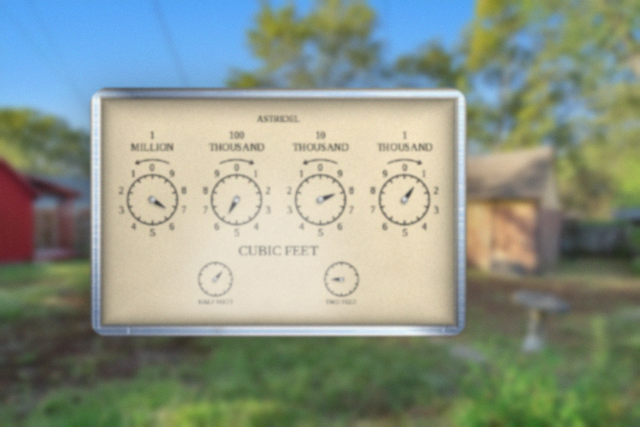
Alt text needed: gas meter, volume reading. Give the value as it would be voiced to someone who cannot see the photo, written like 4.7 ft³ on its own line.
658100 ft³
